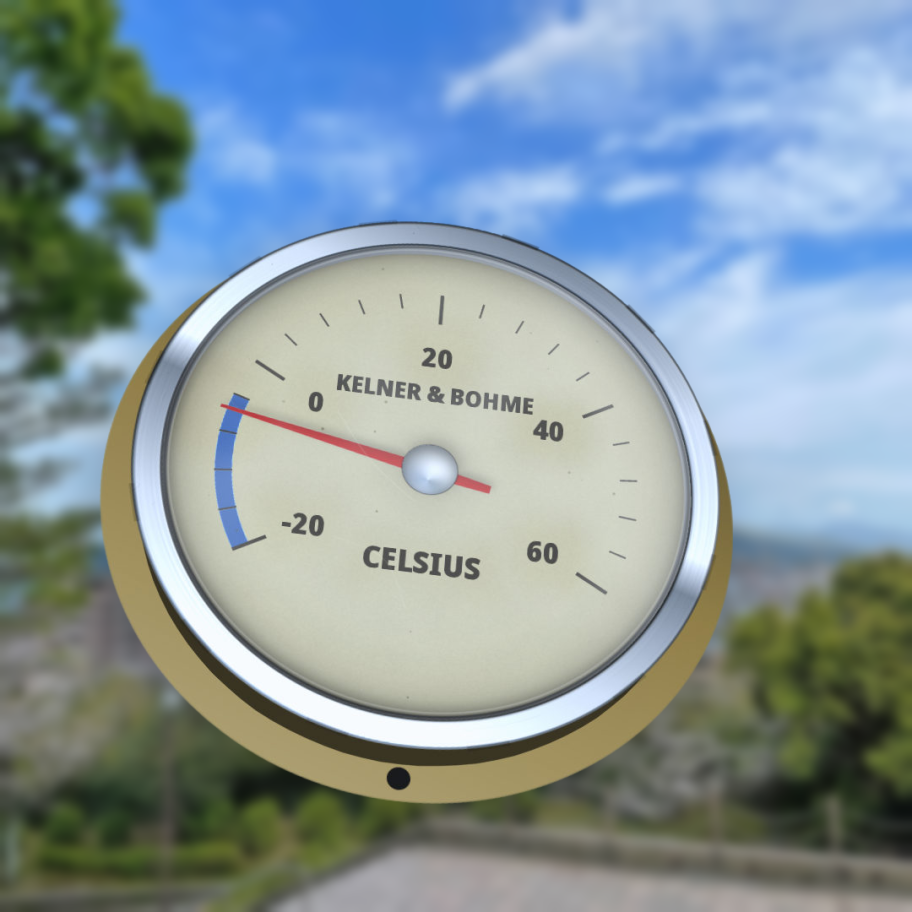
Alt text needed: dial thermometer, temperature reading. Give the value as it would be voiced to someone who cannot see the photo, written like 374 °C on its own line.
-6 °C
